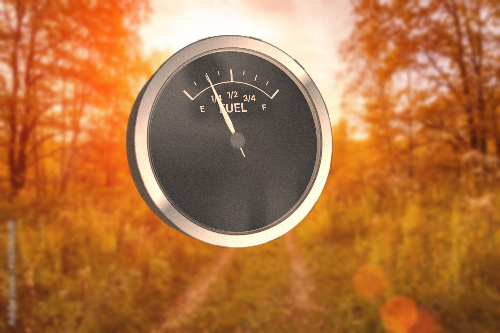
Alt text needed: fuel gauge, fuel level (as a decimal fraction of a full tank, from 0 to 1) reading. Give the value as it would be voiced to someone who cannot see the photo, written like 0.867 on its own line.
0.25
